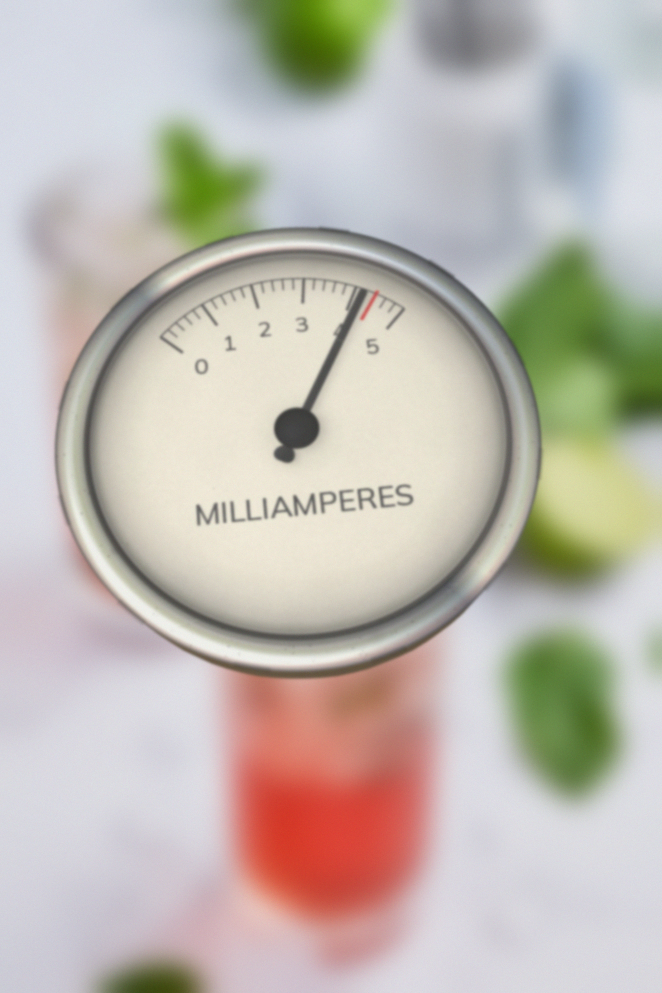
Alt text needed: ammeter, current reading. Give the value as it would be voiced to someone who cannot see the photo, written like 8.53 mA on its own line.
4.2 mA
